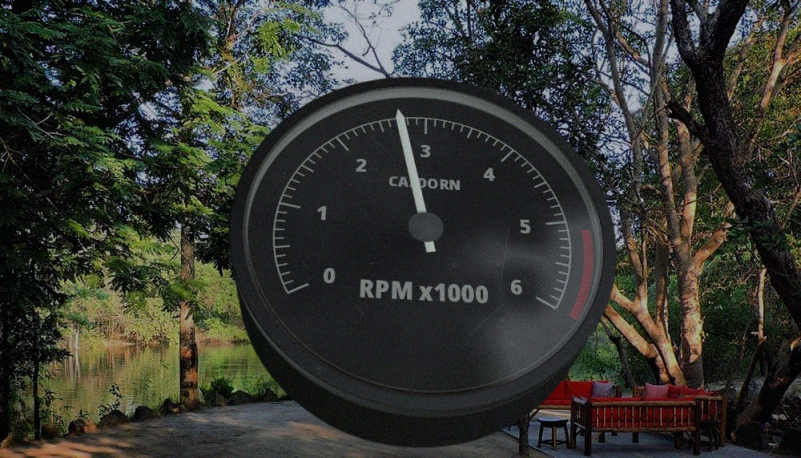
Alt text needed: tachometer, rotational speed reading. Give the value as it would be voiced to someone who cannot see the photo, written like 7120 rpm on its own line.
2700 rpm
